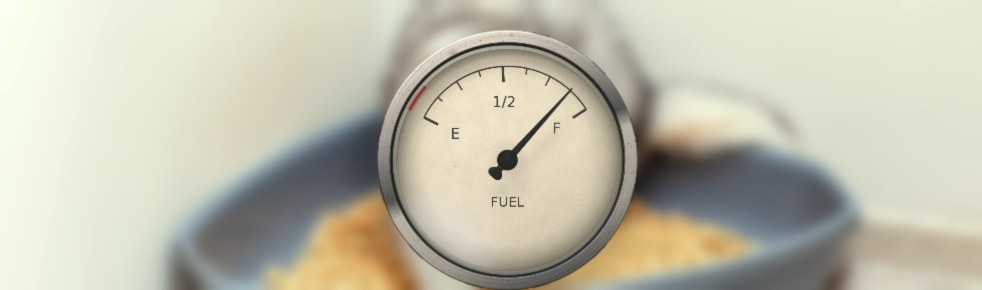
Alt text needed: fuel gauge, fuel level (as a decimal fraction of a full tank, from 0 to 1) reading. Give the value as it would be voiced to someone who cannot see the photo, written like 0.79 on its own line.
0.875
